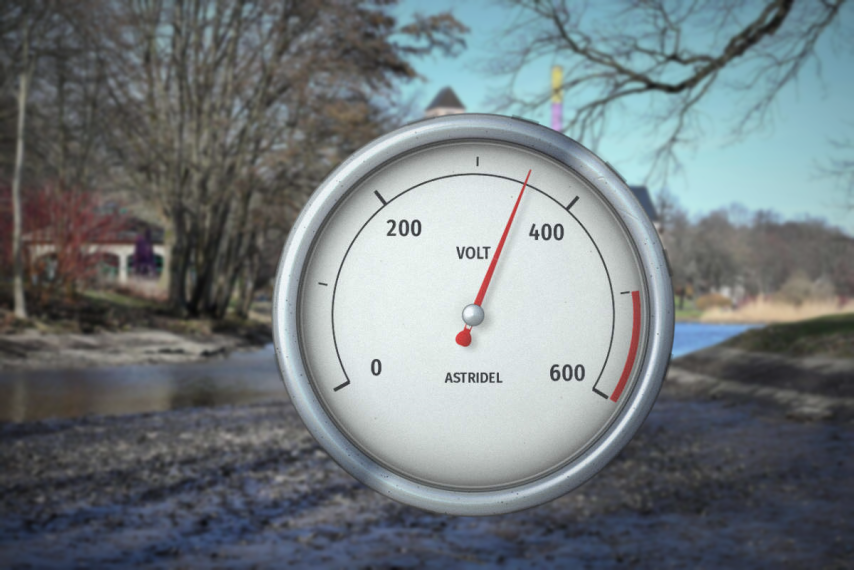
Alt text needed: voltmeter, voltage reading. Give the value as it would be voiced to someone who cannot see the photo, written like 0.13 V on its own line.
350 V
